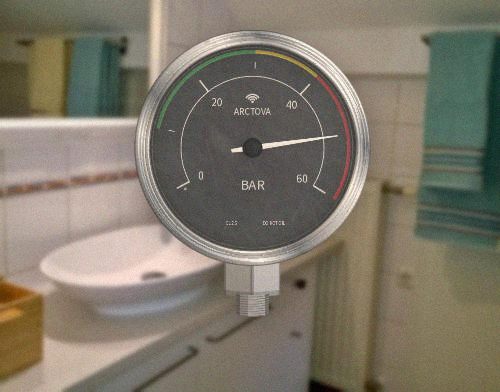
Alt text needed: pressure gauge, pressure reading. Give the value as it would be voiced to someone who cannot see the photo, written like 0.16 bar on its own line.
50 bar
